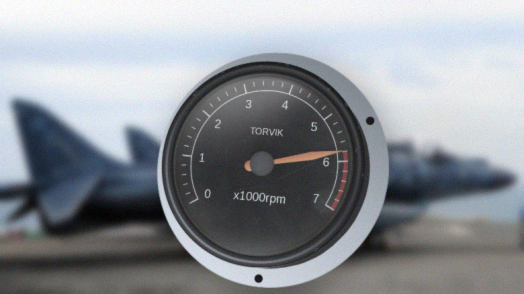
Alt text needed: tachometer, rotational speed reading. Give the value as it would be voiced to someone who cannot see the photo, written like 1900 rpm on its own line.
5800 rpm
